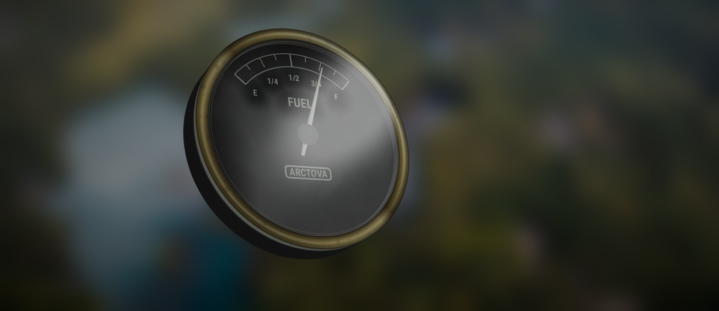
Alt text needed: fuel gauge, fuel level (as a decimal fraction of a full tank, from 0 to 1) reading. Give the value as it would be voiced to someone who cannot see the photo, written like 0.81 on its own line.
0.75
